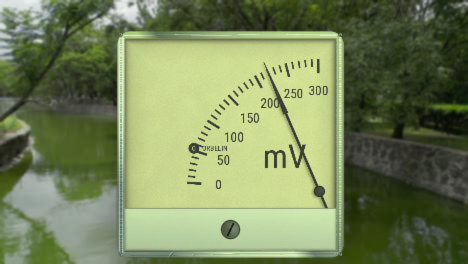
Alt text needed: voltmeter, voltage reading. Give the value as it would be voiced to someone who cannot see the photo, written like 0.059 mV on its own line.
220 mV
